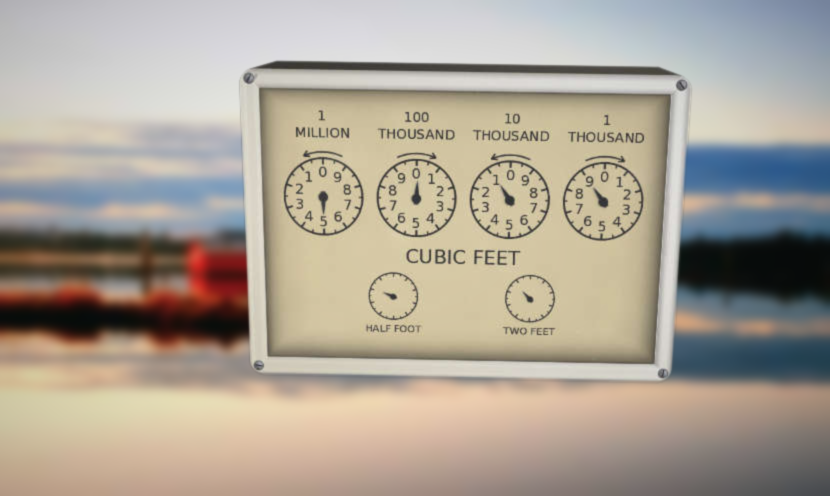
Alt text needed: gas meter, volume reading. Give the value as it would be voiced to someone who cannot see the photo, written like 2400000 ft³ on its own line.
500900 ft³
